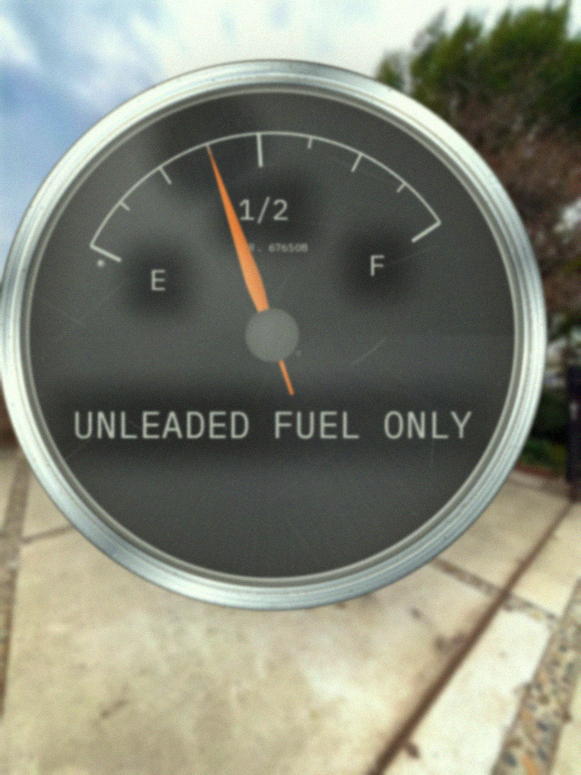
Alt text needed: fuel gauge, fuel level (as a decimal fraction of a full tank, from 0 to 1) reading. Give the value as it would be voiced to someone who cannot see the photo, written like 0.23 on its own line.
0.375
